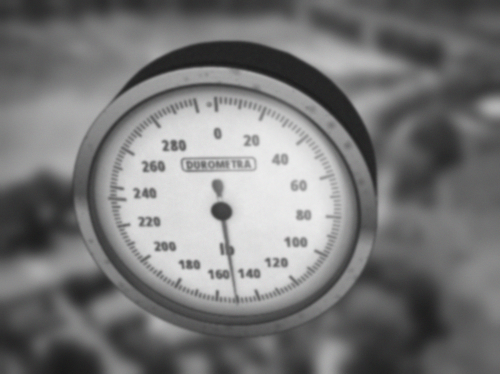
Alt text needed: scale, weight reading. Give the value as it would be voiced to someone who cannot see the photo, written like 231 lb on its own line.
150 lb
